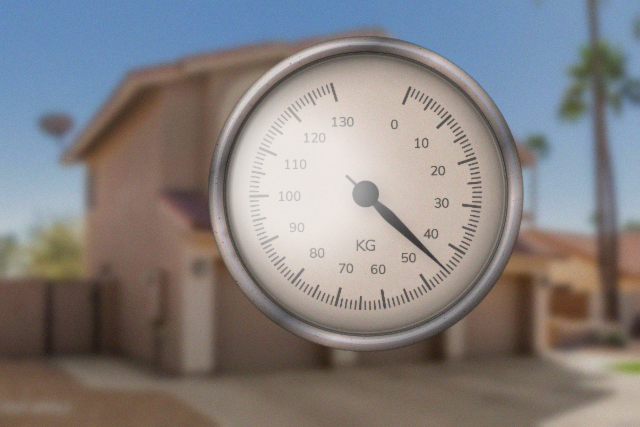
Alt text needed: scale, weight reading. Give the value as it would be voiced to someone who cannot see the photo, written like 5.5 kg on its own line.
45 kg
